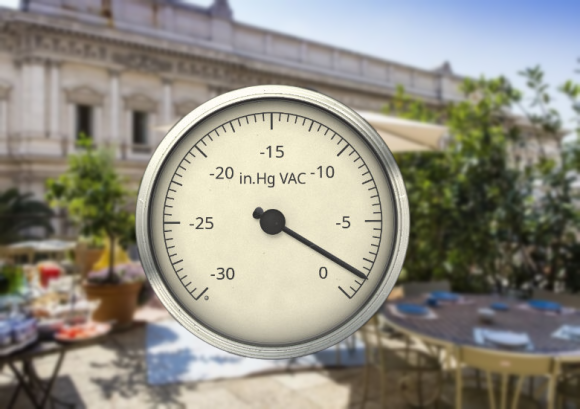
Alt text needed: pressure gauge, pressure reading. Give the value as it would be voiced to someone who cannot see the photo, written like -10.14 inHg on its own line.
-1.5 inHg
